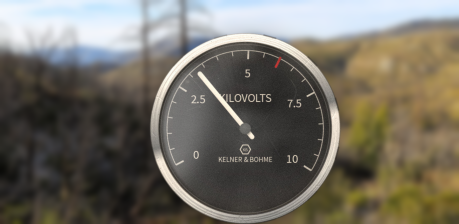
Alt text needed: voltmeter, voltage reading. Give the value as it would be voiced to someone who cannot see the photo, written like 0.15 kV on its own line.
3.25 kV
